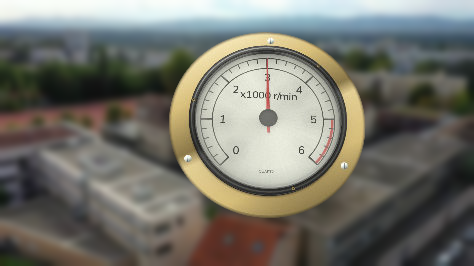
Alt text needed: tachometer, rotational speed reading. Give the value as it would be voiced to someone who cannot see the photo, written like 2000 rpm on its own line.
3000 rpm
